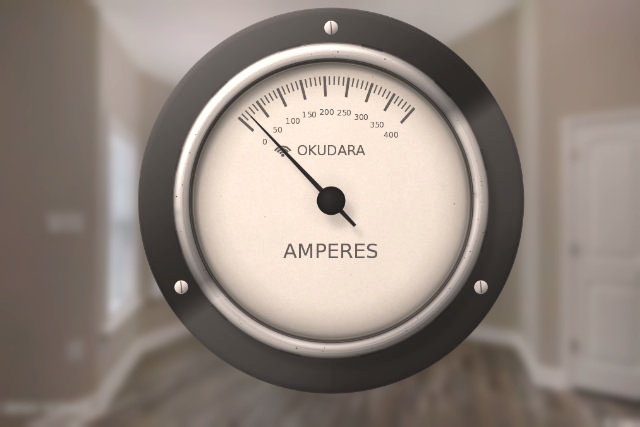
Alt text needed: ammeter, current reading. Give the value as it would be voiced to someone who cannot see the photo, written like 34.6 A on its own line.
20 A
